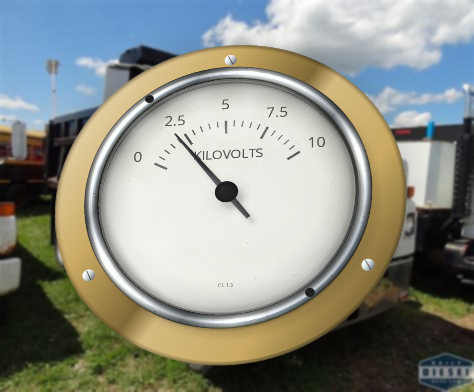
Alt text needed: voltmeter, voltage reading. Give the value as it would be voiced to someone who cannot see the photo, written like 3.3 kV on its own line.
2 kV
